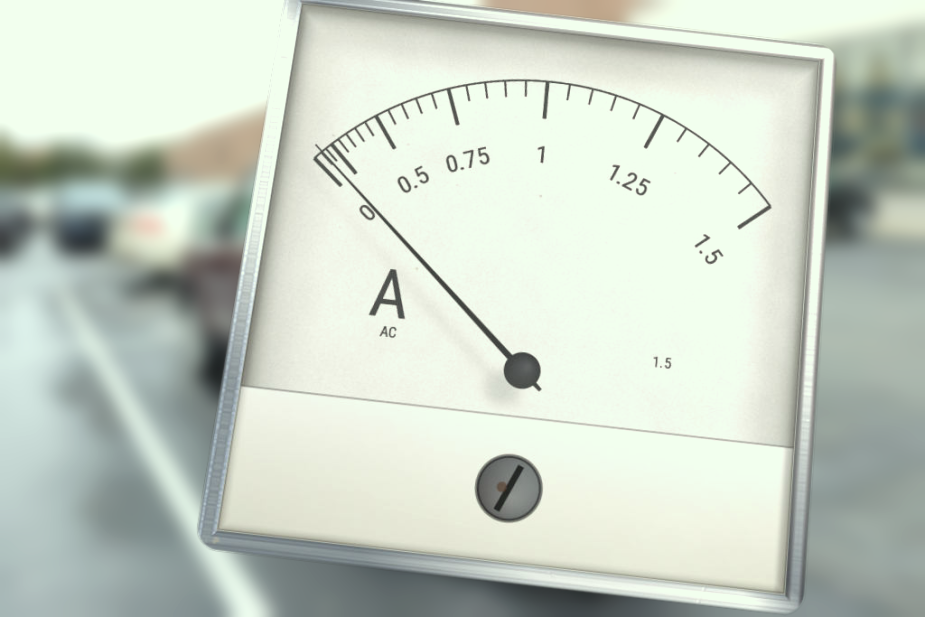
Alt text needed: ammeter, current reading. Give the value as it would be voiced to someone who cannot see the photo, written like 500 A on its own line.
0.15 A
